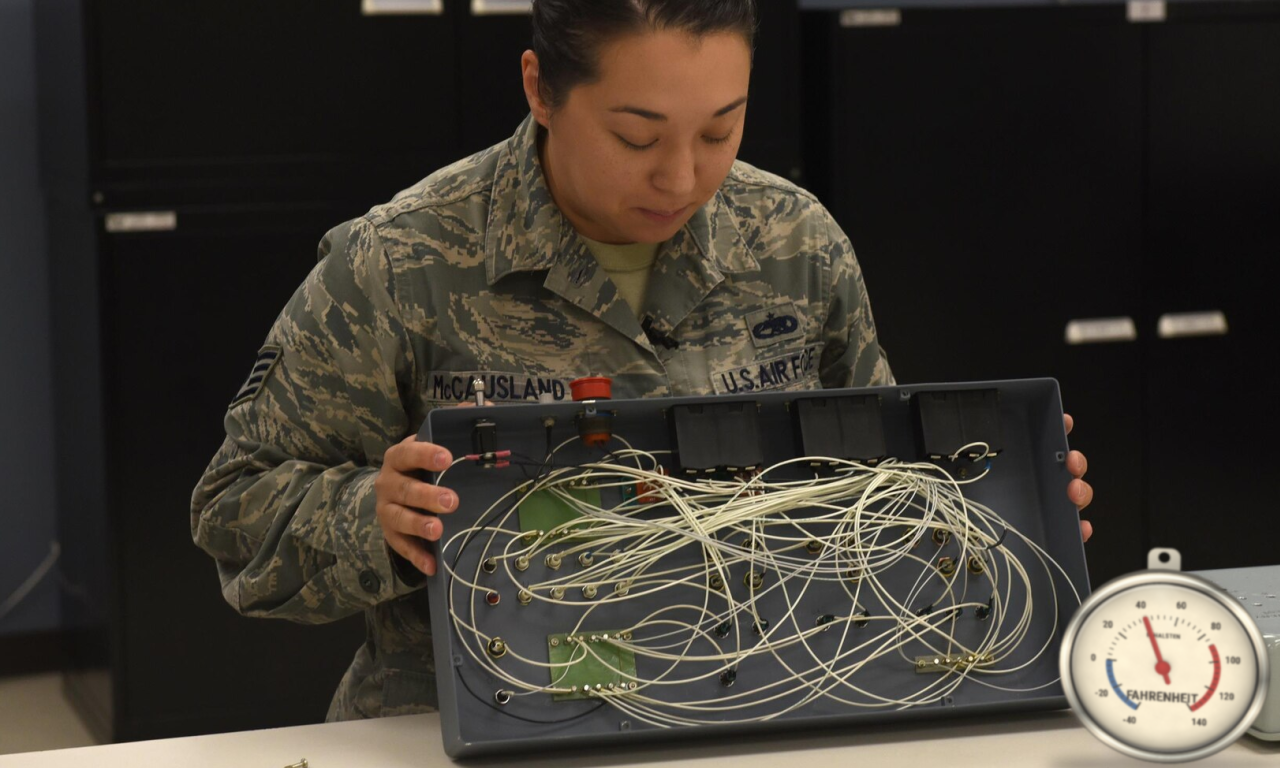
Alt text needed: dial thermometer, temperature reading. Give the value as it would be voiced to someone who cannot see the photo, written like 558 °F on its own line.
40 °F
